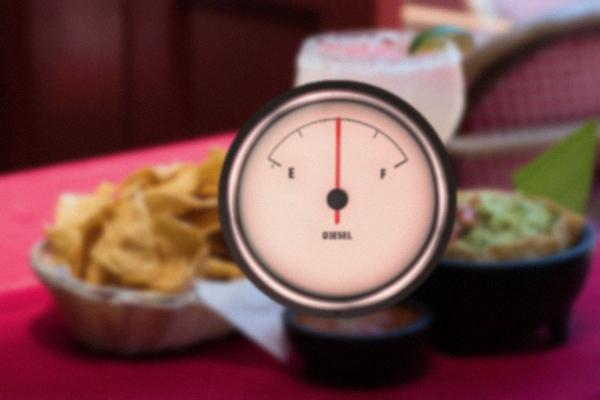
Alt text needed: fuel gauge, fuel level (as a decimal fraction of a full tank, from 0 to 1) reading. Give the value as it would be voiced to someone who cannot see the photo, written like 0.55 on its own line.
0.5
